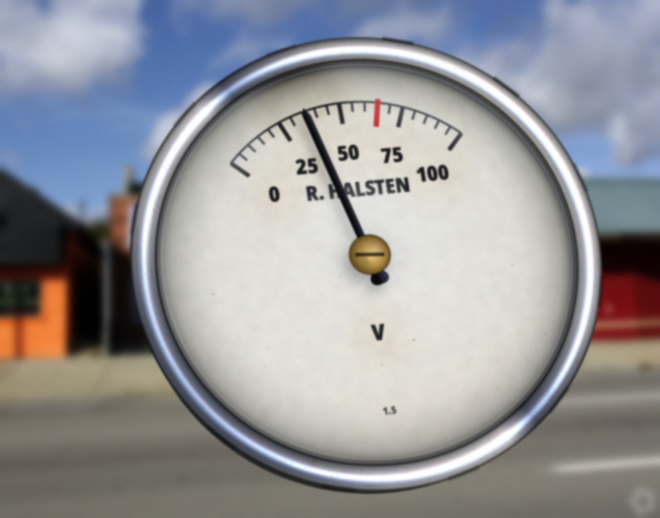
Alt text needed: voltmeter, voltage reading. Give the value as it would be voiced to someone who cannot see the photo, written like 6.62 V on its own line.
35 V
